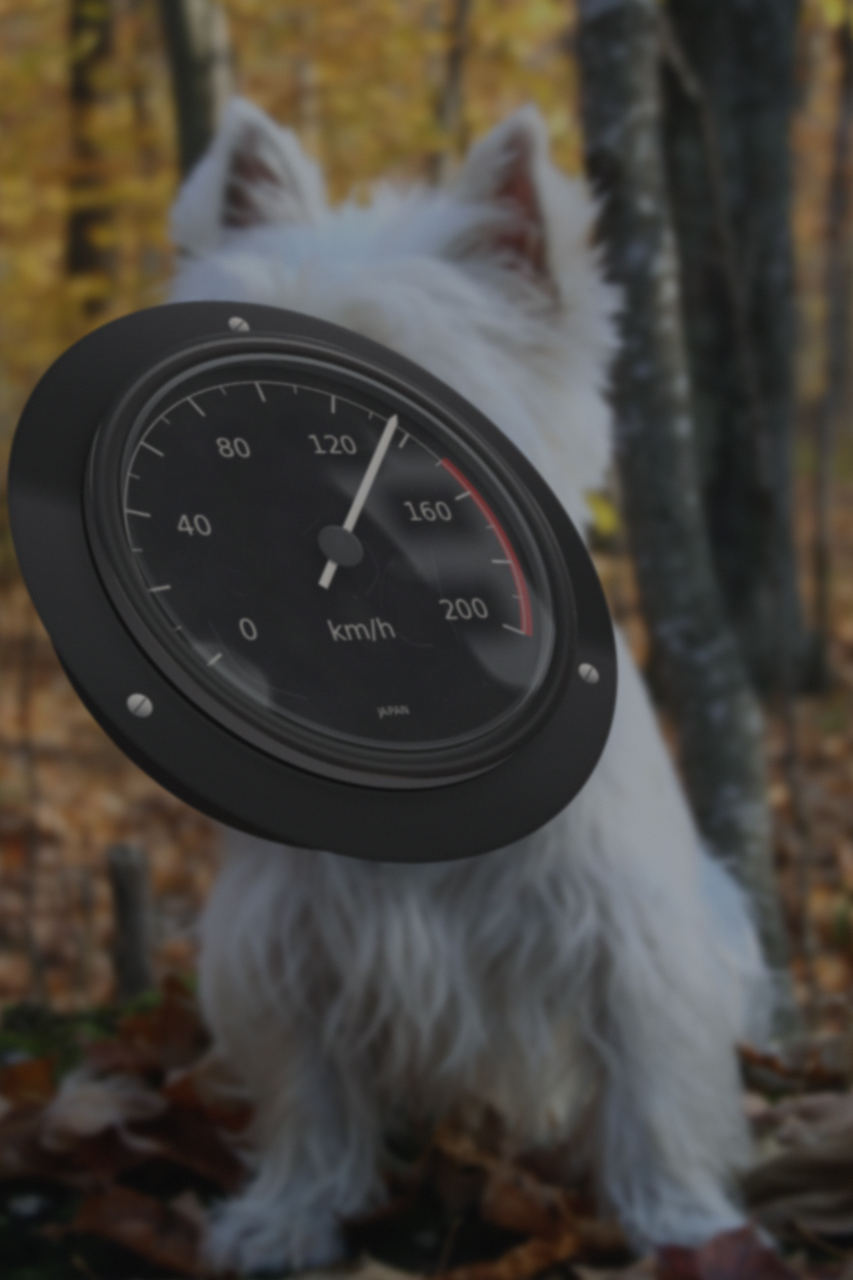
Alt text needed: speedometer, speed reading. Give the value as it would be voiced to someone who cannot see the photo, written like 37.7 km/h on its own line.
135 km/h
